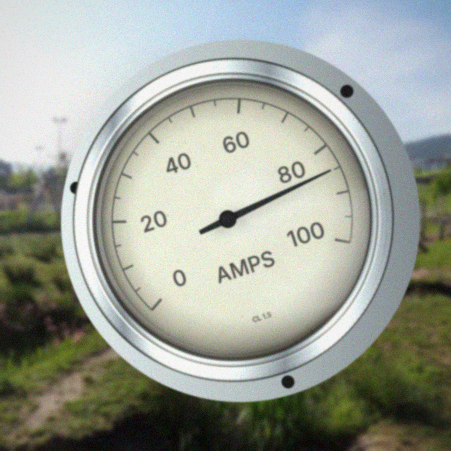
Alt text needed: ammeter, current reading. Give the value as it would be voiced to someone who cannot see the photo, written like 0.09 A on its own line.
85 A
